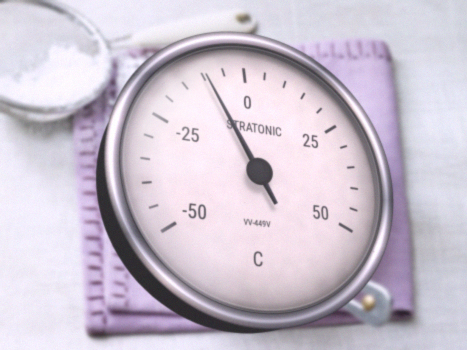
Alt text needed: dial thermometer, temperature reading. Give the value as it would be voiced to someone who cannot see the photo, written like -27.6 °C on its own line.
-10 °C
